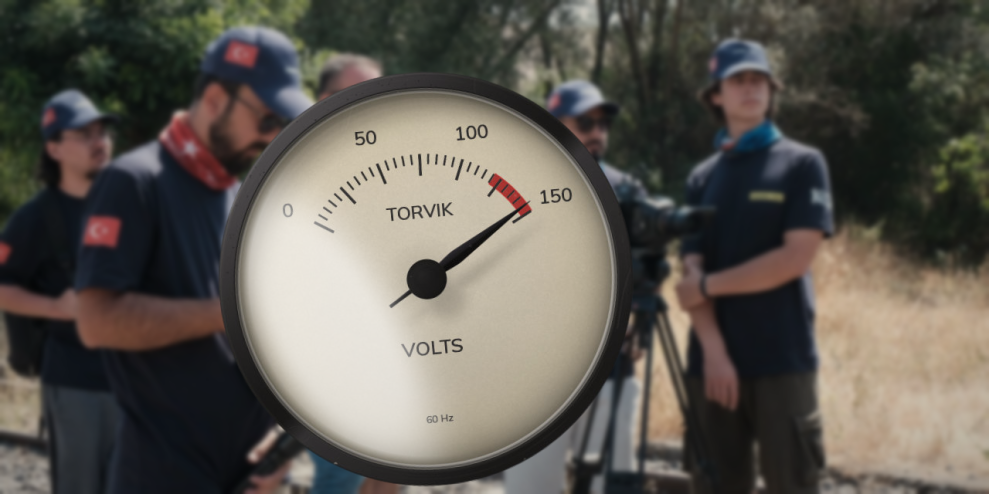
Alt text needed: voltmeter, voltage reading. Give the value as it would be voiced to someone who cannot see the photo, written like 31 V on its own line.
145 V
